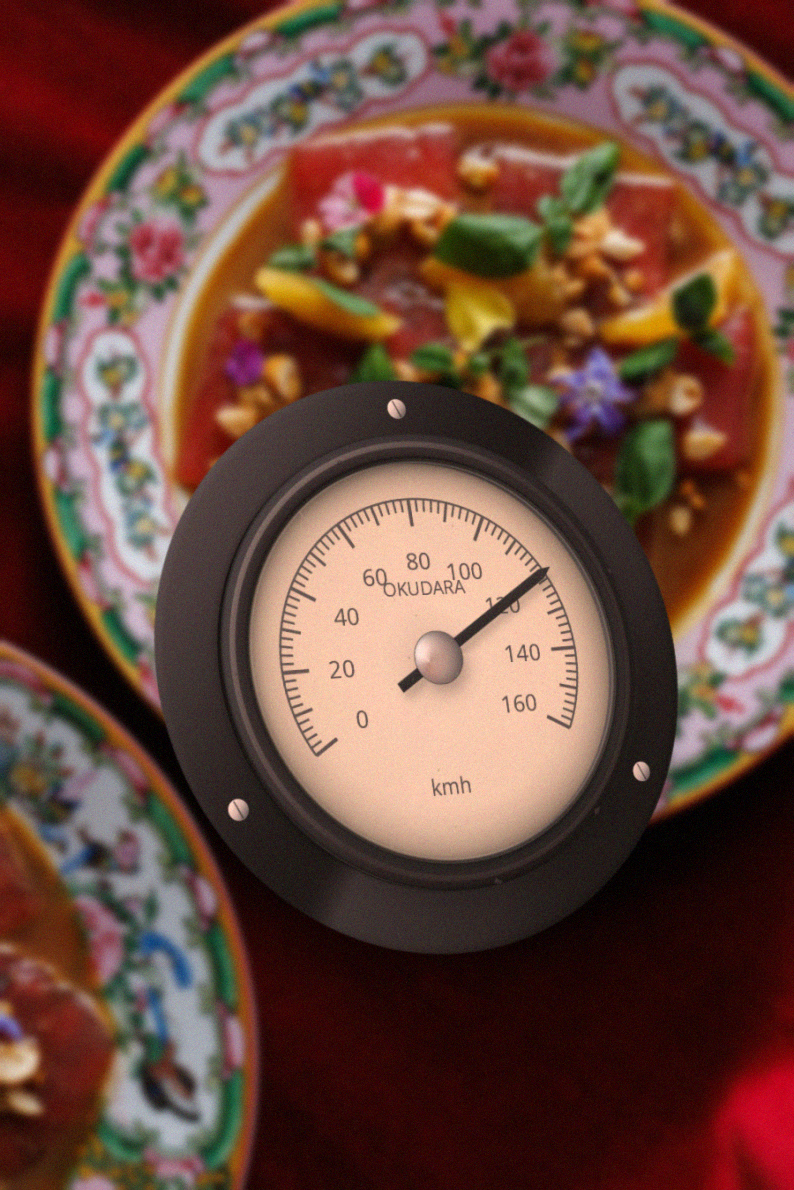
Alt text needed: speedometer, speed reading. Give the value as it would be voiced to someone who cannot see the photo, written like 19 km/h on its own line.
120 km/h
